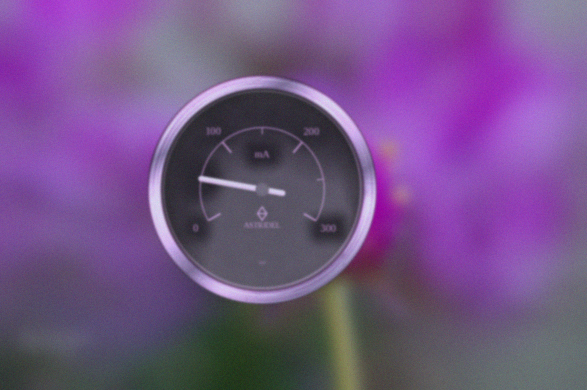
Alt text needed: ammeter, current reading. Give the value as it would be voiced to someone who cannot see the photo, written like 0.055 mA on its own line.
50 mA
